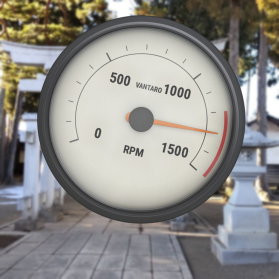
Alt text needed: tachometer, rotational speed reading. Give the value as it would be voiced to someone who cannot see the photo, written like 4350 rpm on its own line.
1300 rpm
